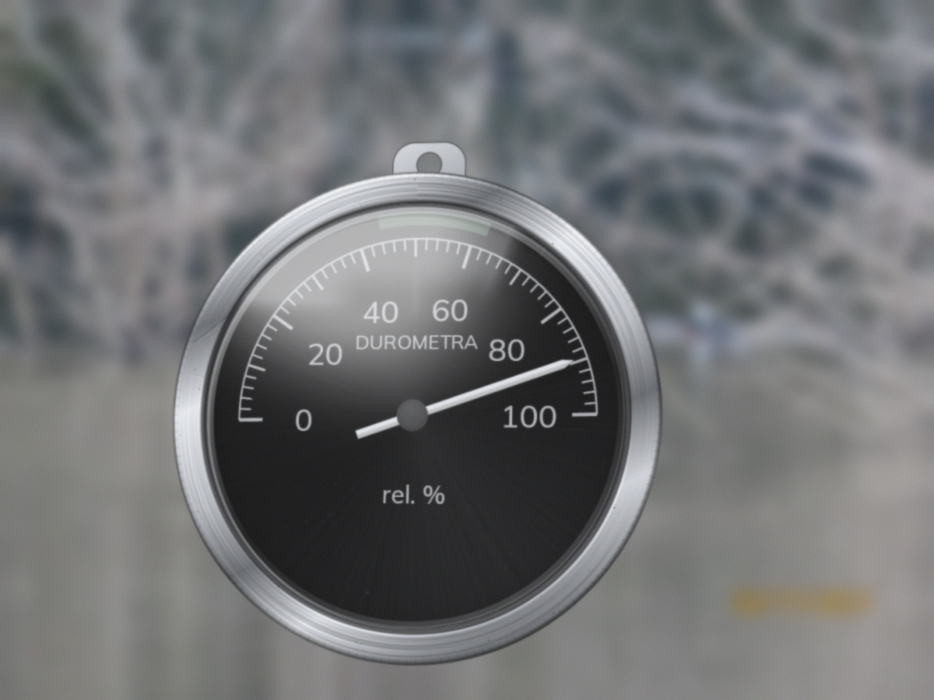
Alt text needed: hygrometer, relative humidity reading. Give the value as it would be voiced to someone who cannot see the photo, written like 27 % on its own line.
90 %
